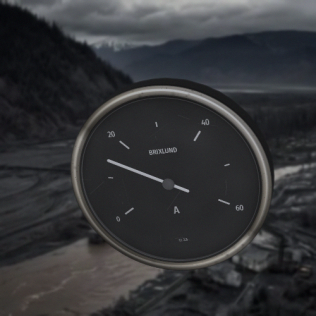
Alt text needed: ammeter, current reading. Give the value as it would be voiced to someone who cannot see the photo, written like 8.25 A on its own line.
15 A
